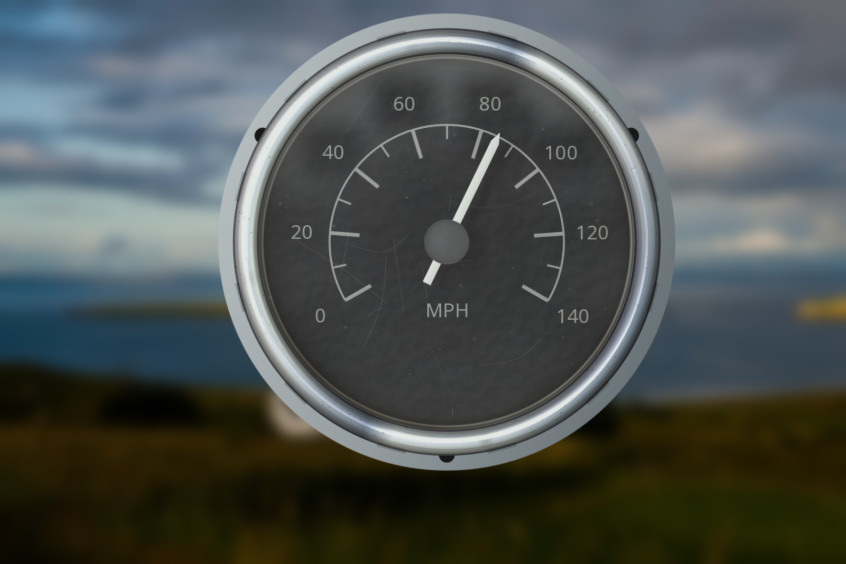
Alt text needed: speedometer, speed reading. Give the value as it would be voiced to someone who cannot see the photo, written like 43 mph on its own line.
85 mph
